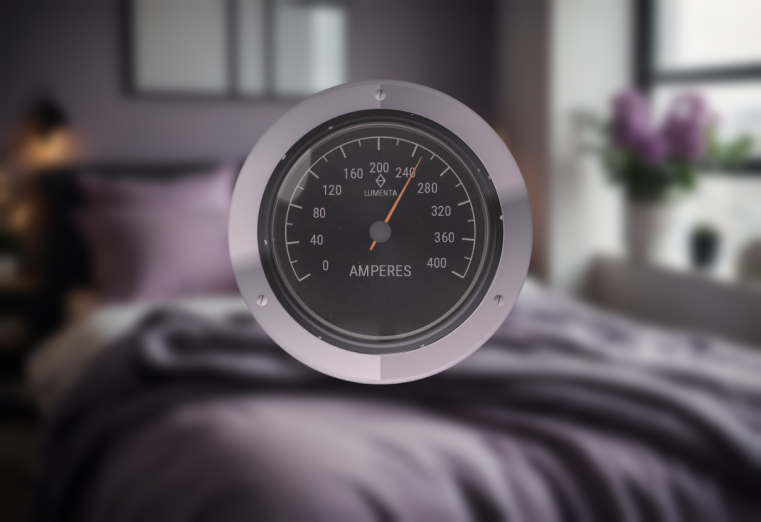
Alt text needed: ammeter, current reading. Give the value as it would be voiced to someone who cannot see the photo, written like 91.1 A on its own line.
250 A
